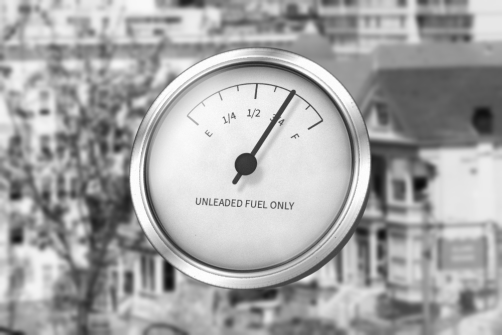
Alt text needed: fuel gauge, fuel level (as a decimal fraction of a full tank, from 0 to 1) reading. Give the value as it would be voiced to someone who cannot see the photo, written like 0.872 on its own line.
0.75
